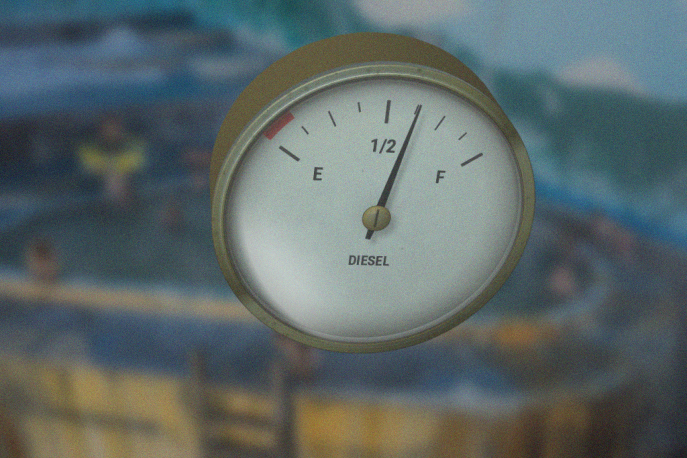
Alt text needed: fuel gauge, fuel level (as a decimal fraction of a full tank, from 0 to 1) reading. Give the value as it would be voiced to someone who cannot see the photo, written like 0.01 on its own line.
0.625
